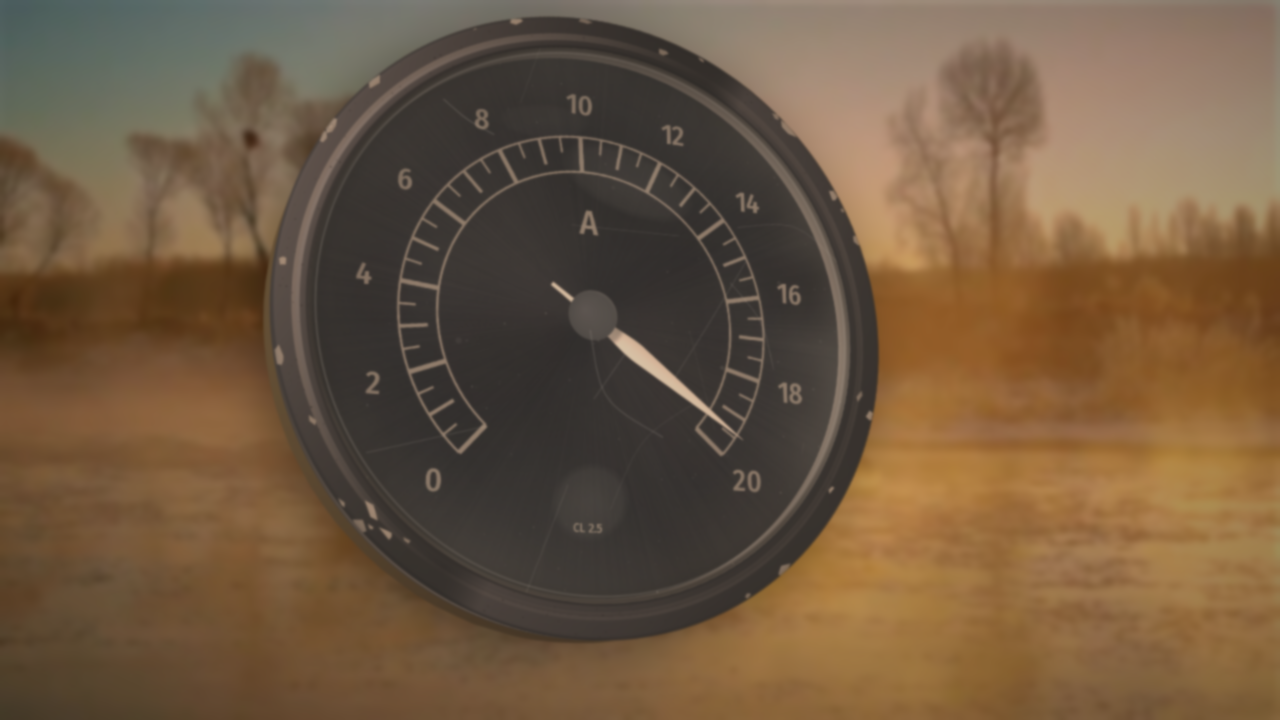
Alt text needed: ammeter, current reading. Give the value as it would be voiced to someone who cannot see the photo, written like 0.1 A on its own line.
19.5 A
